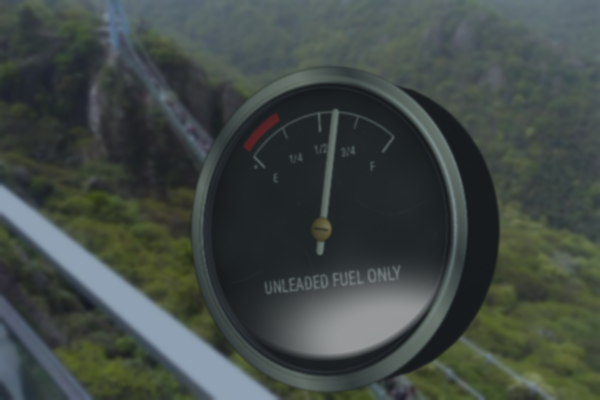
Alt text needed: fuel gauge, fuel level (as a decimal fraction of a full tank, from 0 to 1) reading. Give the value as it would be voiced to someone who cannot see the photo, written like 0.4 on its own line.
0.625
